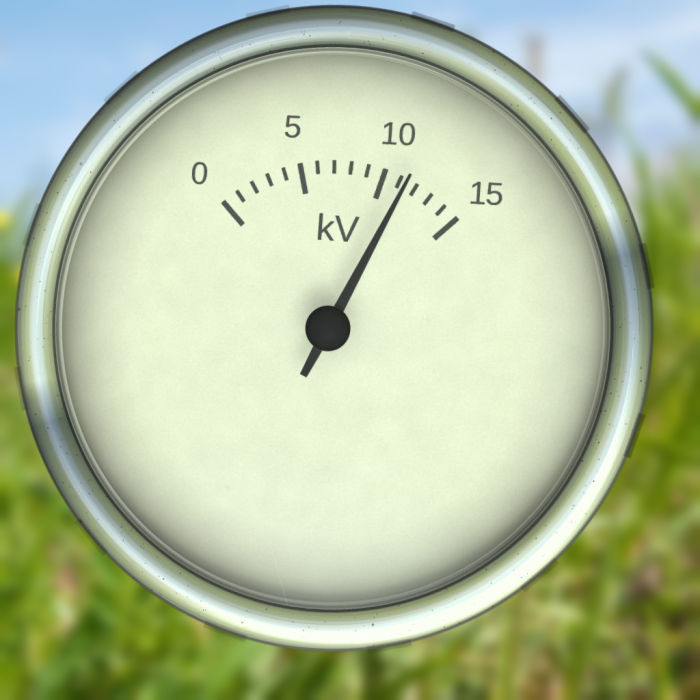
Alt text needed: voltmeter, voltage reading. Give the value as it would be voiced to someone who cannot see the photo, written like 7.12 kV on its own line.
11.5 kV
